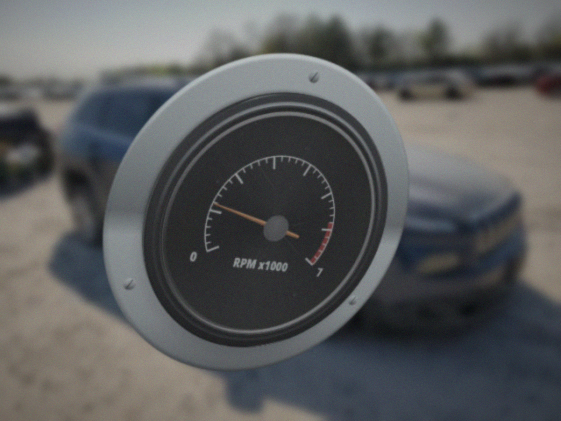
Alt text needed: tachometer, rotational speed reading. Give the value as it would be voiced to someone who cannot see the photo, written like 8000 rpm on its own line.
1200 rpm
